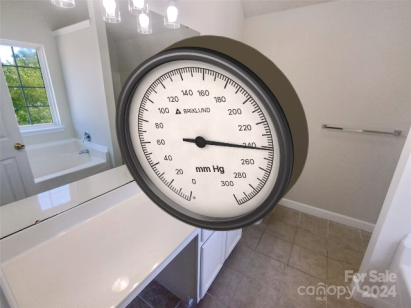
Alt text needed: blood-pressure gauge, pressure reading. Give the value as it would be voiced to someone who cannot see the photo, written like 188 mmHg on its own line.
240 mmHg
